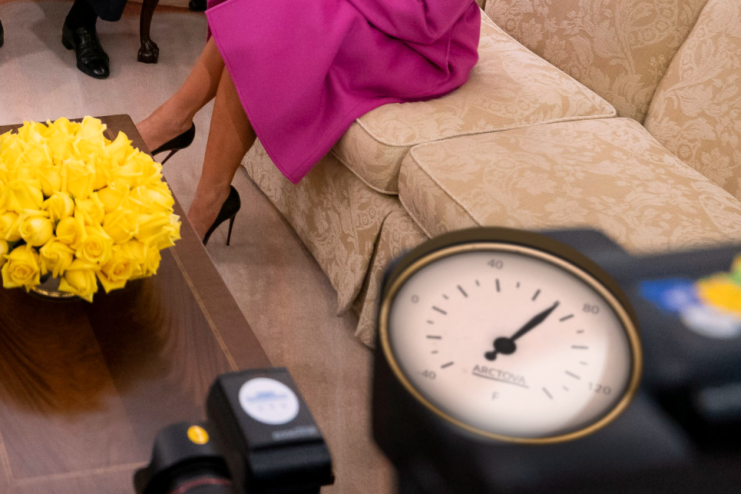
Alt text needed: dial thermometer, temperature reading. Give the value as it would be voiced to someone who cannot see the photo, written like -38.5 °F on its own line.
70 °F
